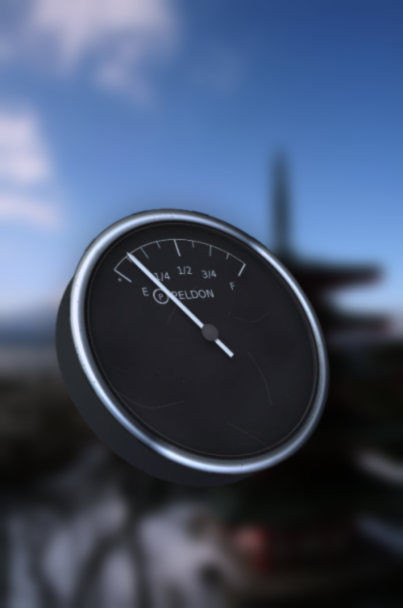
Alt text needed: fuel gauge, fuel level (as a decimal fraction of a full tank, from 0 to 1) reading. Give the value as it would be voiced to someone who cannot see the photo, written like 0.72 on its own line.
0.125
